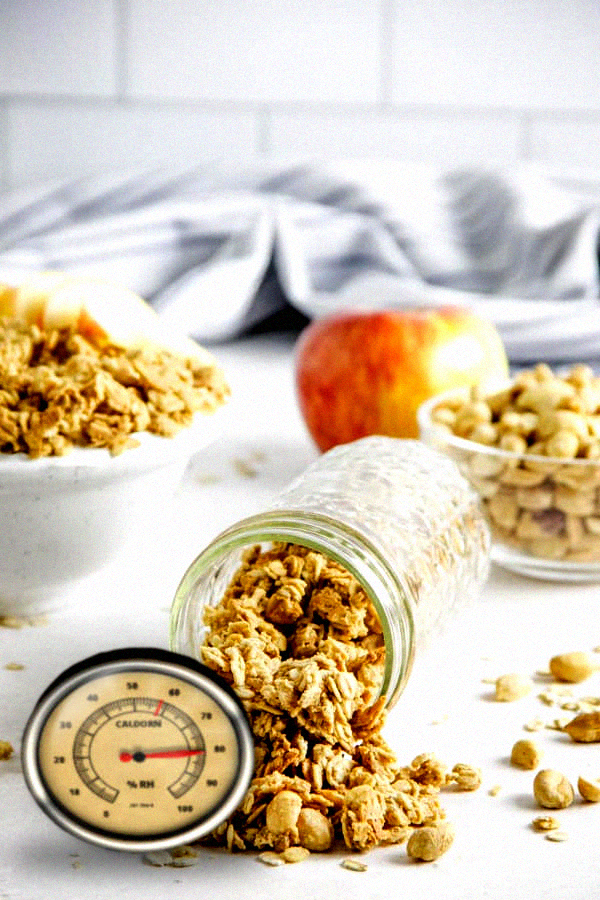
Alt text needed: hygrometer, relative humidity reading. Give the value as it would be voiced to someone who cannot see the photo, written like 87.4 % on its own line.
80 %
